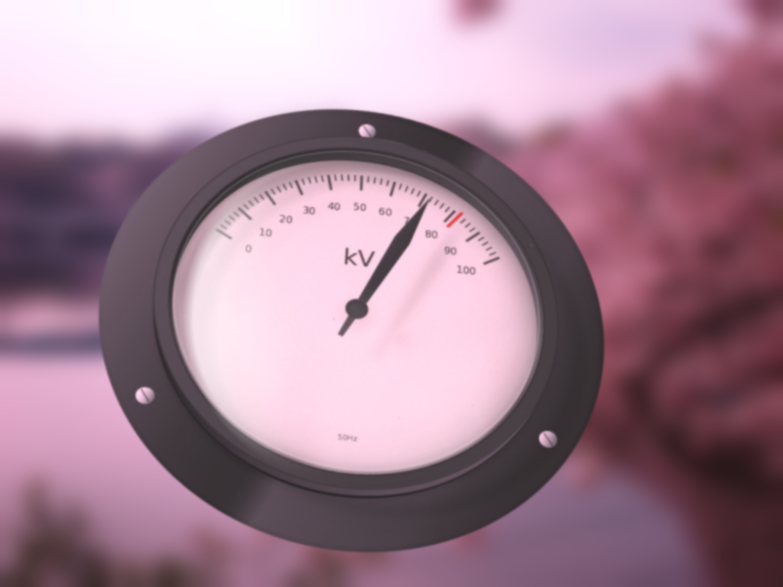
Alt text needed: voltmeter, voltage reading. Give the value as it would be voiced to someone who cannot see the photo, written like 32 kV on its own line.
72 kV
